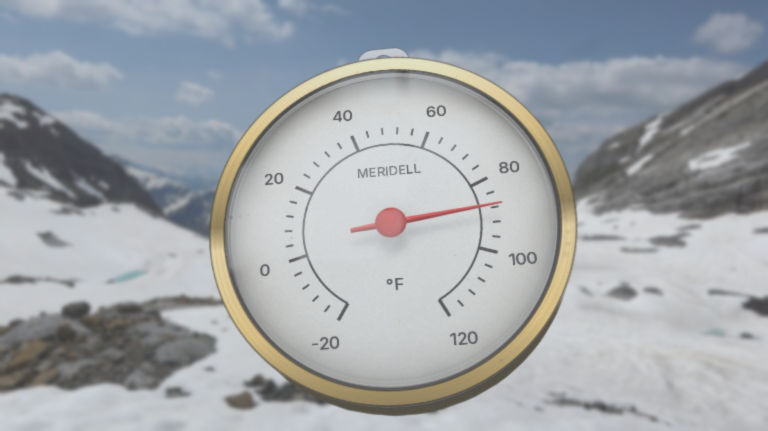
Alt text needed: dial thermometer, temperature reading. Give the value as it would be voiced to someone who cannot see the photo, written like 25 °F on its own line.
88 °F
